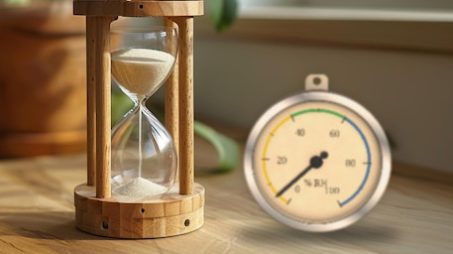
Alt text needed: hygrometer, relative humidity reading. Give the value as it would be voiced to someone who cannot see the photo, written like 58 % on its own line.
5 %
